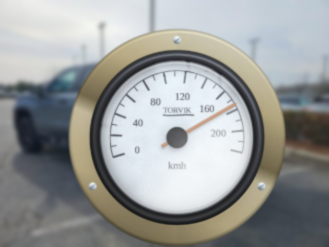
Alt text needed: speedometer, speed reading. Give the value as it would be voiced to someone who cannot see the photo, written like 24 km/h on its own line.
175 km/h
